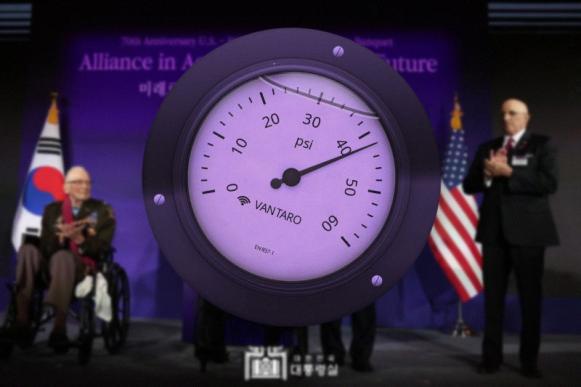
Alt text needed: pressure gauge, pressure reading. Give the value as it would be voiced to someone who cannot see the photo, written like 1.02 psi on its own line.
42 psi
